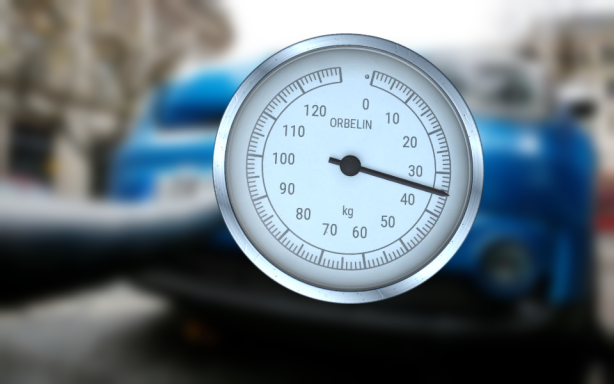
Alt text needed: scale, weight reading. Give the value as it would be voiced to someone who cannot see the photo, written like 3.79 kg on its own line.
35 kg
